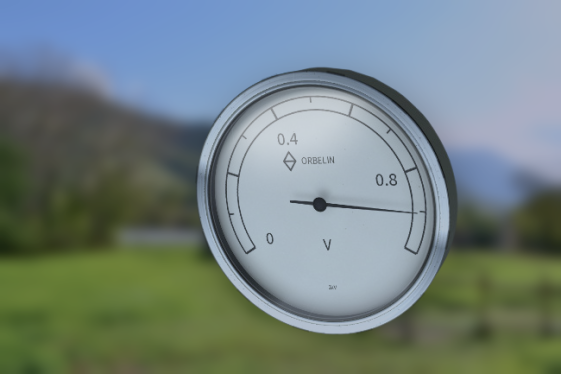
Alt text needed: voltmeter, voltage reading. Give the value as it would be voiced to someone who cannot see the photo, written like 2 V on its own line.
0.9 V
